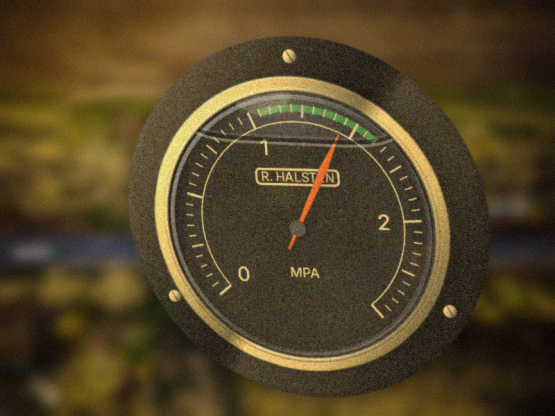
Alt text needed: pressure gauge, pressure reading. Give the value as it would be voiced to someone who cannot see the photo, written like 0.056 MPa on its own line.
1.45 MPa
